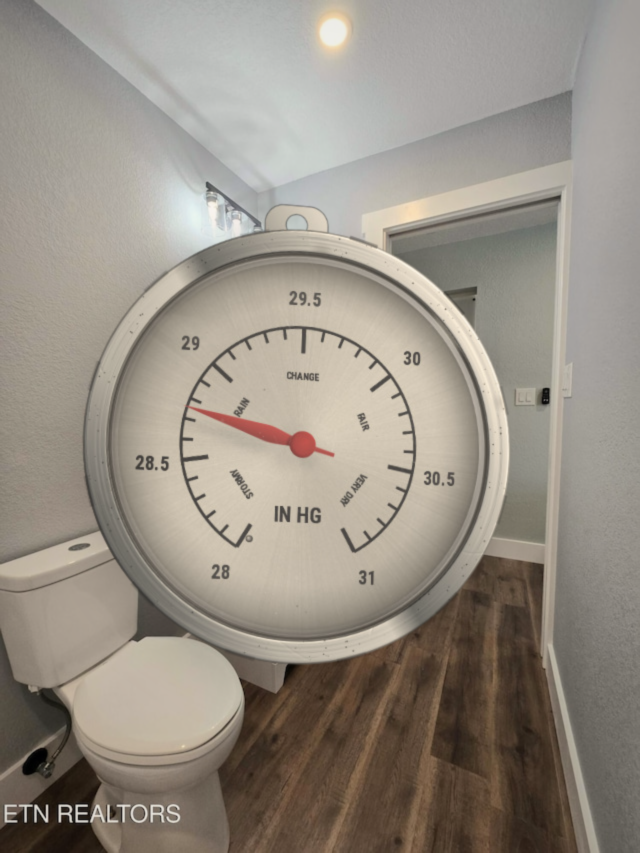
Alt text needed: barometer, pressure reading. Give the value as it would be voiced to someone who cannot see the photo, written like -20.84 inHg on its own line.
28.75 inHg
